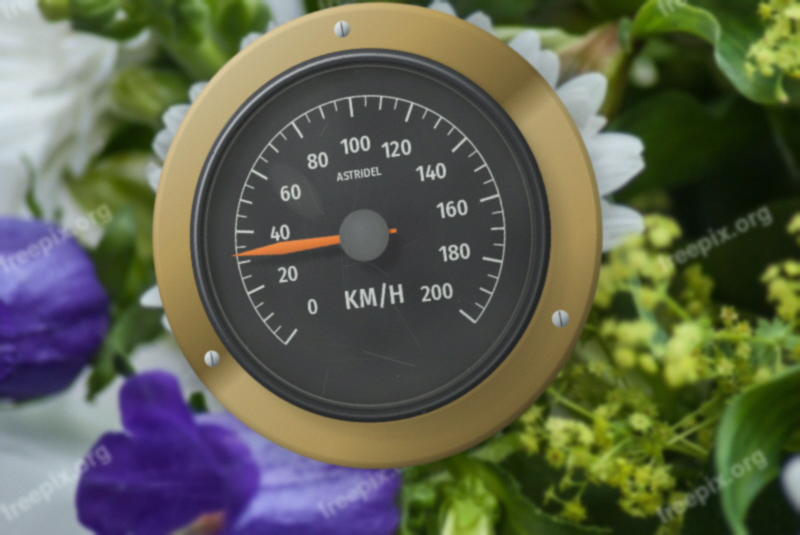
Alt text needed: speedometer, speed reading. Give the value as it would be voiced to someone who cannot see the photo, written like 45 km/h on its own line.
32.5 km/h
